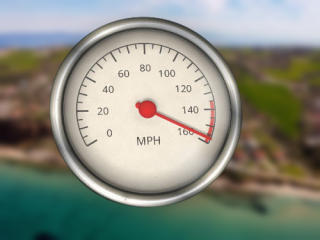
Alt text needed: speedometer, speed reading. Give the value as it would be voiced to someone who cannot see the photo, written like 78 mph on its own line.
157.5 mph
